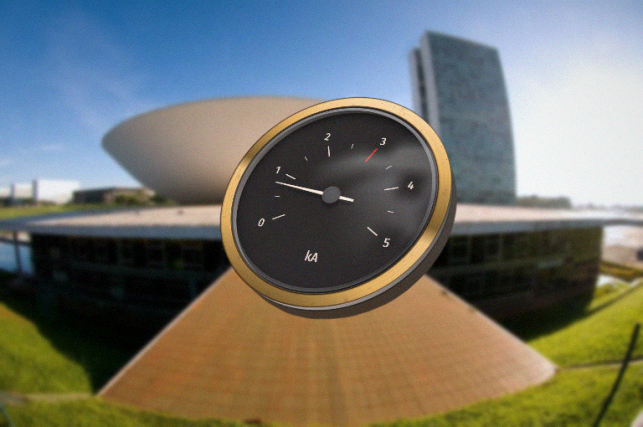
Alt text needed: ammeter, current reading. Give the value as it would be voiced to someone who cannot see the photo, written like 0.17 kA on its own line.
0.75 kA
